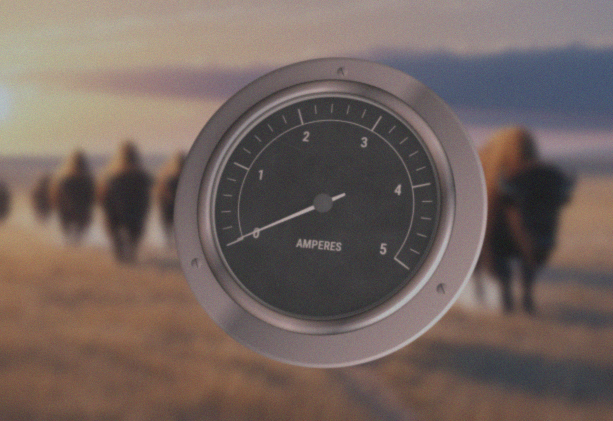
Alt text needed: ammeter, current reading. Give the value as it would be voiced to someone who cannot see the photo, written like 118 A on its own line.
0 A
